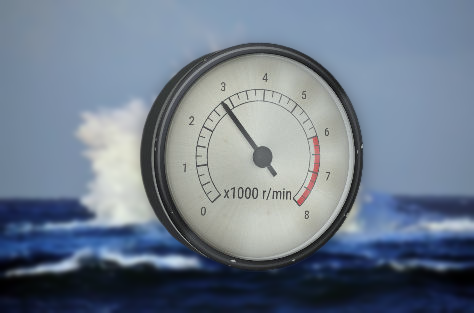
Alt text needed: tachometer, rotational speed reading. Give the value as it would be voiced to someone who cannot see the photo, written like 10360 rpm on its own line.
2750 rpm
